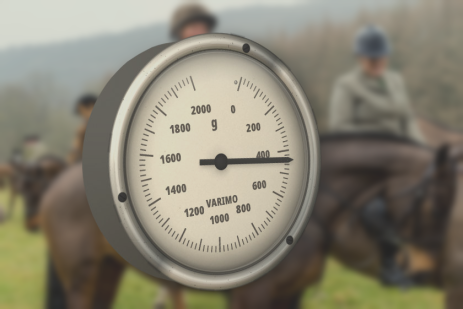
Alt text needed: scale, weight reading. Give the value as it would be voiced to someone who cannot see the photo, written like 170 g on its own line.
440 g
